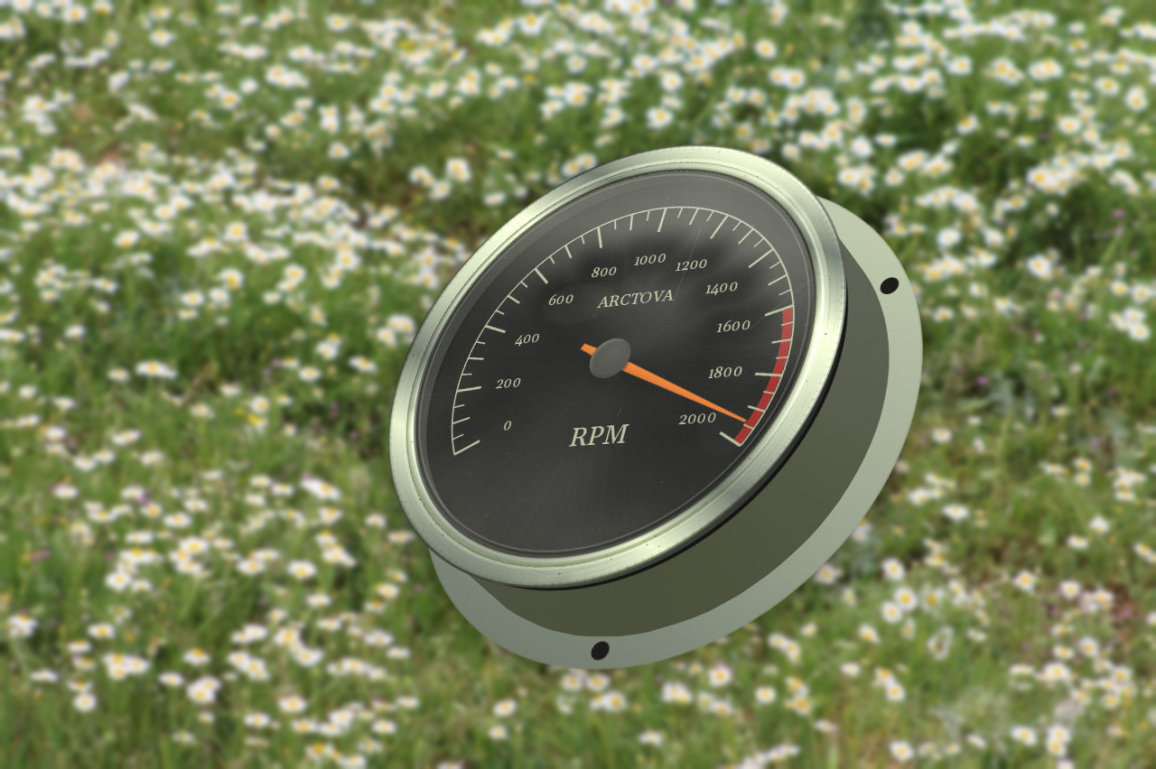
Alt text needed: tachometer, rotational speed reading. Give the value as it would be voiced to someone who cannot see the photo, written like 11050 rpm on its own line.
1950 rpm
